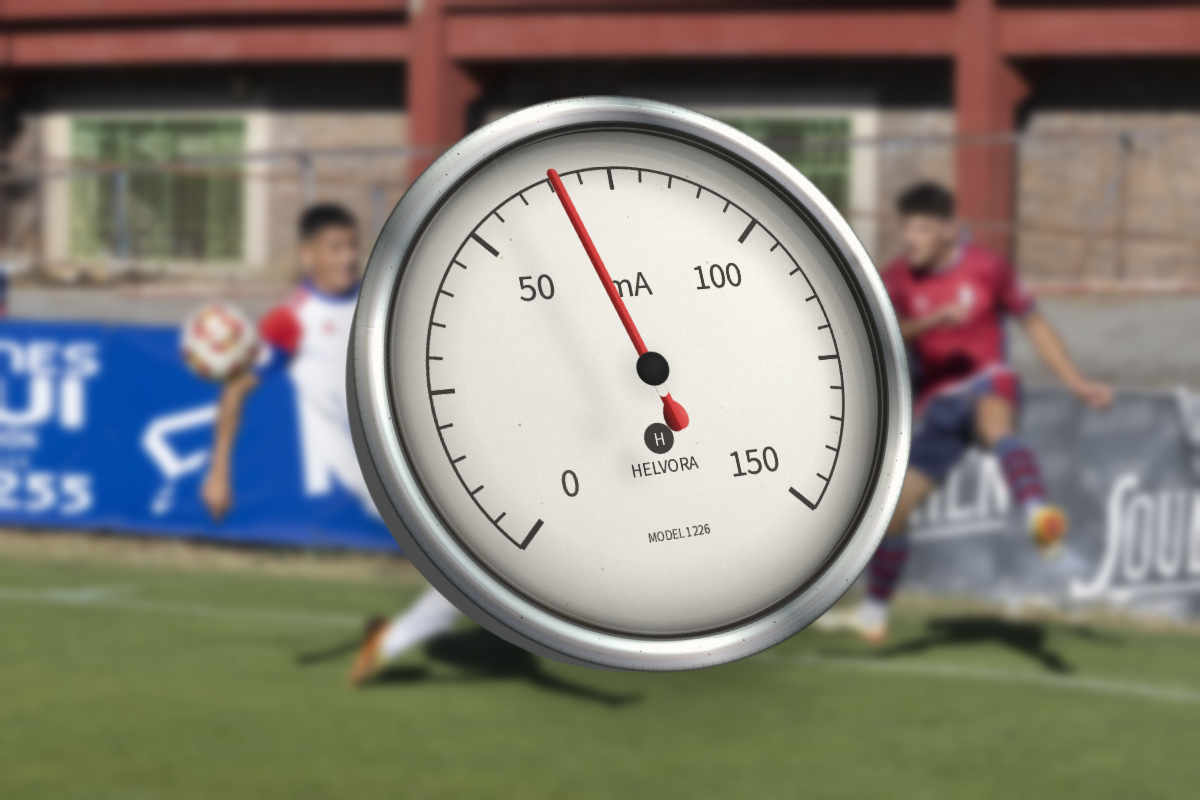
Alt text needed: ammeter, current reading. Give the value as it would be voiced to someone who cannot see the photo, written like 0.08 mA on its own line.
65 mA
